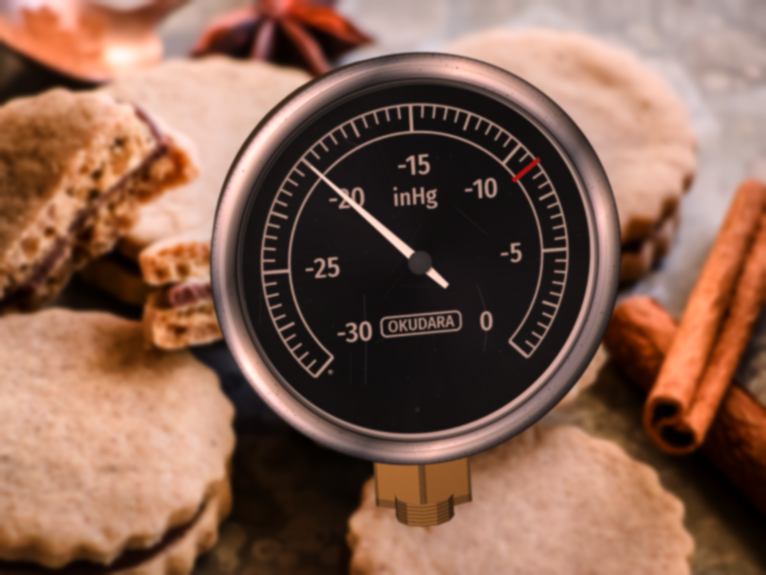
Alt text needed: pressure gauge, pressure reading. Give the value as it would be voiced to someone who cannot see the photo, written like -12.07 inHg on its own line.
-20 inHg
